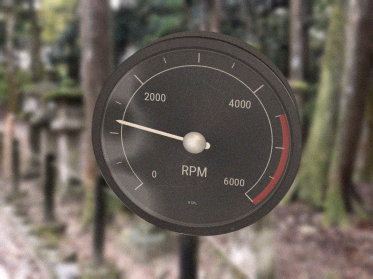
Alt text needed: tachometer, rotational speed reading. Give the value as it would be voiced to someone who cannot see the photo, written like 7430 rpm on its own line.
1250 rpm
